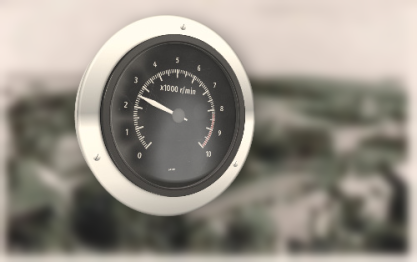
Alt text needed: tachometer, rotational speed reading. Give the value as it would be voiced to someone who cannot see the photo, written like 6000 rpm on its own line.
2500 rpm
